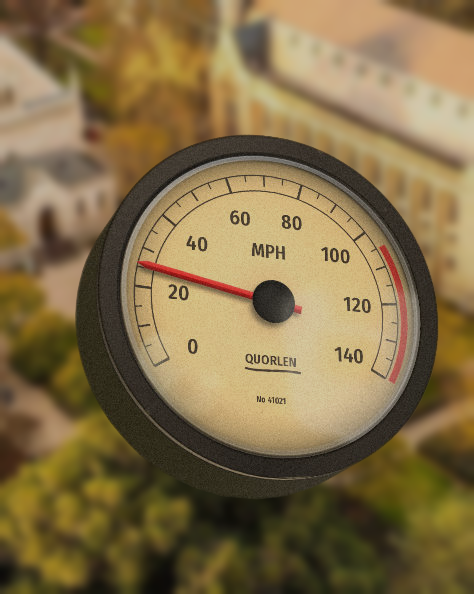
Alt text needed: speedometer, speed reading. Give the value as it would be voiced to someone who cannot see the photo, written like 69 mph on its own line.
25 mph
